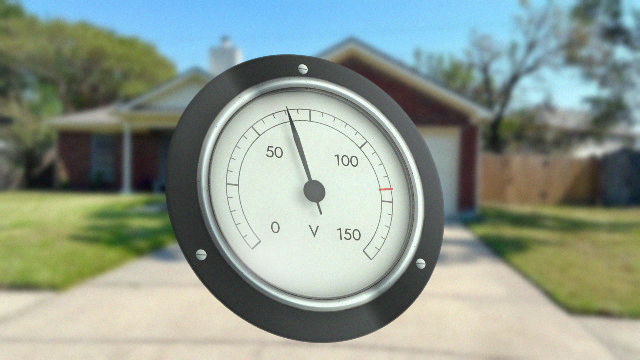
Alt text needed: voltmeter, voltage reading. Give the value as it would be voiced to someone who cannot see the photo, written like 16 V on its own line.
65 V
